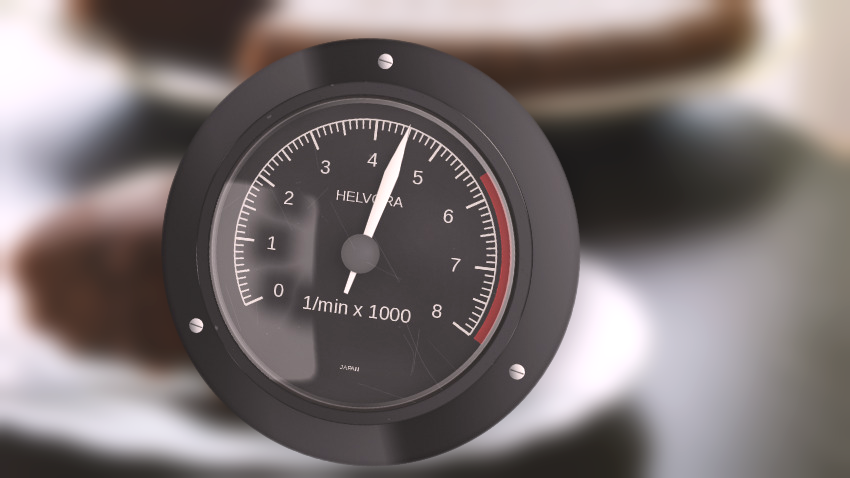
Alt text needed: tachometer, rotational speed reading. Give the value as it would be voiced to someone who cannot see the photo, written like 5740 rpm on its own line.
4500 rpm
